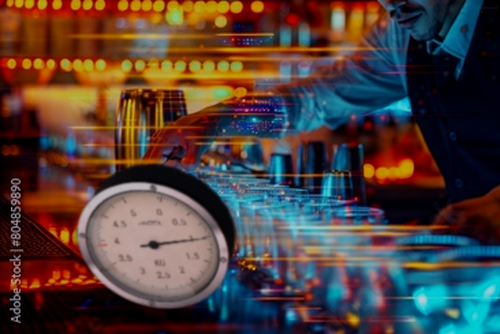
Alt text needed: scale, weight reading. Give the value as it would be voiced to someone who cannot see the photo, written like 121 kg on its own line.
1 kg
